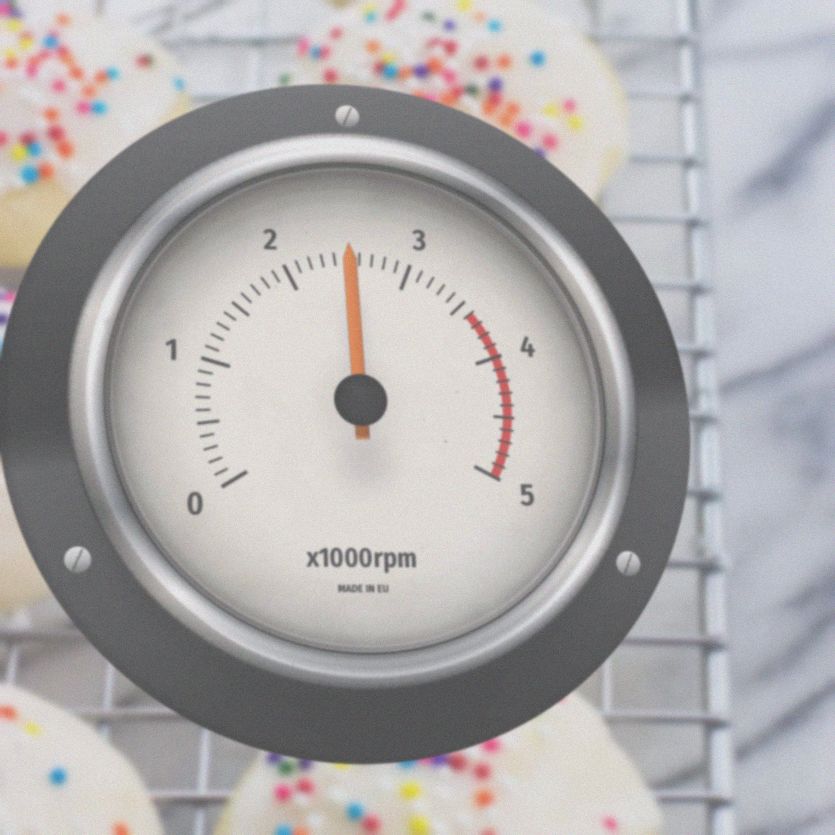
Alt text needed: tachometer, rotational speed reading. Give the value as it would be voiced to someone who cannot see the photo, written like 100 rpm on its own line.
2500 rpm
